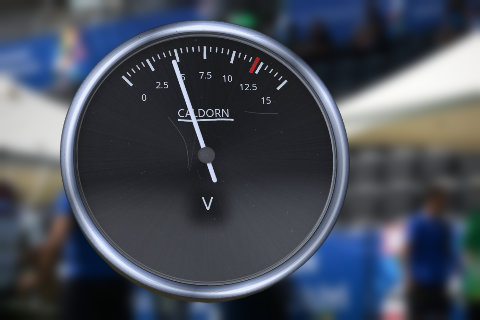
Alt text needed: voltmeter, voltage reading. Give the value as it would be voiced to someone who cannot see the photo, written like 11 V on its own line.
4.5 V
